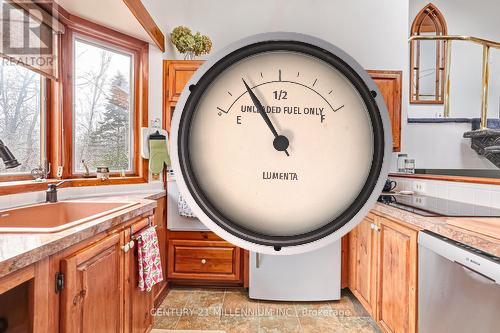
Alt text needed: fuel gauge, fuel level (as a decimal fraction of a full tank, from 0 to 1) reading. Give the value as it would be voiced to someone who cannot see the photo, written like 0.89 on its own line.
0.25
